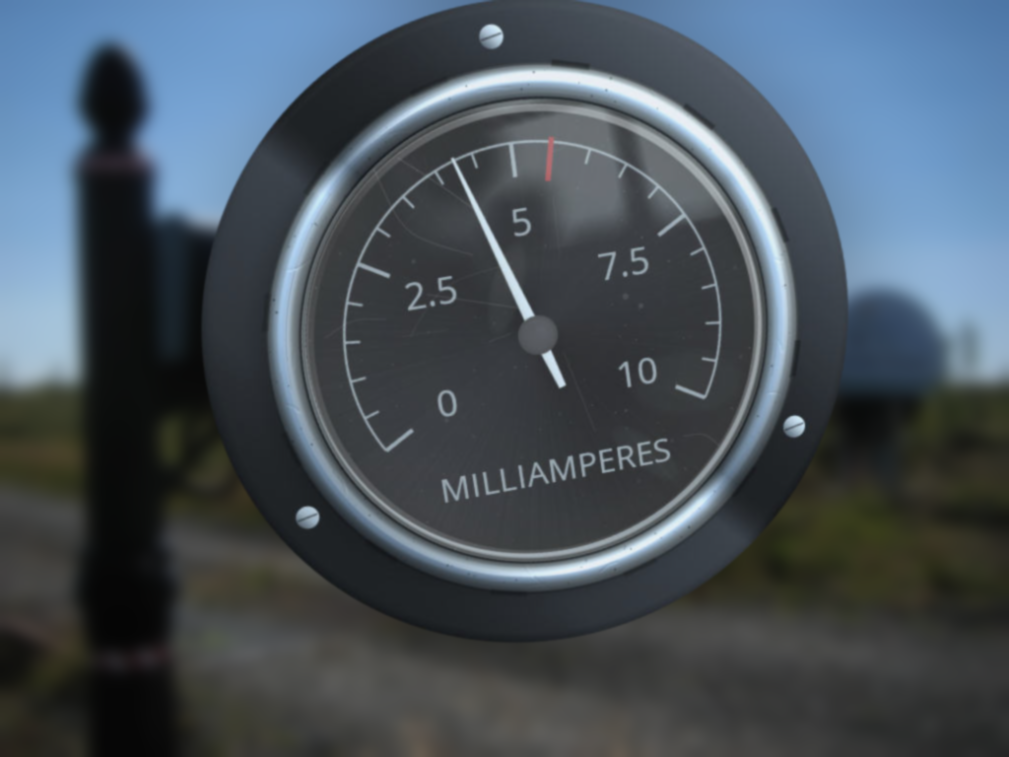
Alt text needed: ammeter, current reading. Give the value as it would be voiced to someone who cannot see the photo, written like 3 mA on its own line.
4.25 mA
